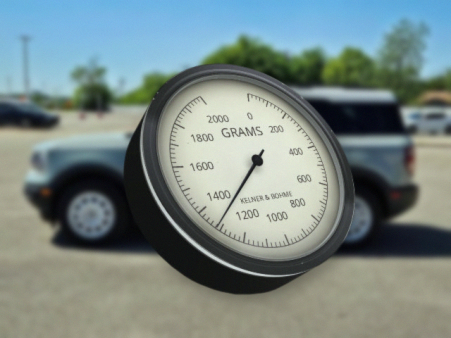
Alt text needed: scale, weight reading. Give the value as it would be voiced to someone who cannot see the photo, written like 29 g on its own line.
1320 g
